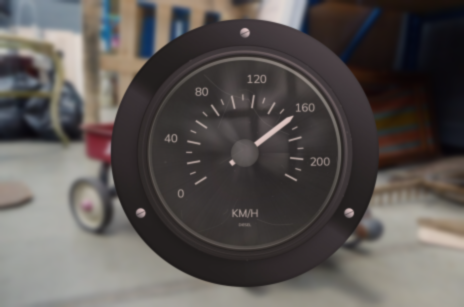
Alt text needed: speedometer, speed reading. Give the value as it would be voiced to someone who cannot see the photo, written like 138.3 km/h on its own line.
160 km/h
